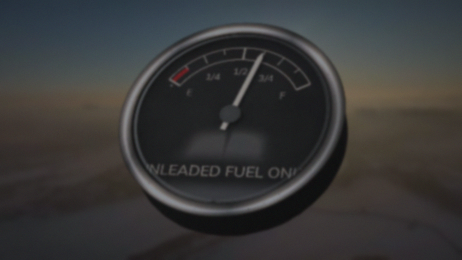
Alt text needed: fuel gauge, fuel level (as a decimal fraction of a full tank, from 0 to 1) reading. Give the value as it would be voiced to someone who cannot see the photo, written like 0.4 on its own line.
0.625
